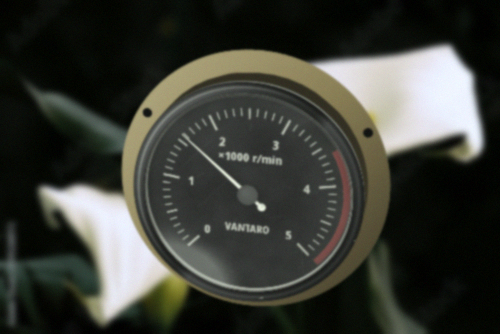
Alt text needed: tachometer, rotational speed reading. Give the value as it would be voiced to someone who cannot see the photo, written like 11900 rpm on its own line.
1600 rpm
